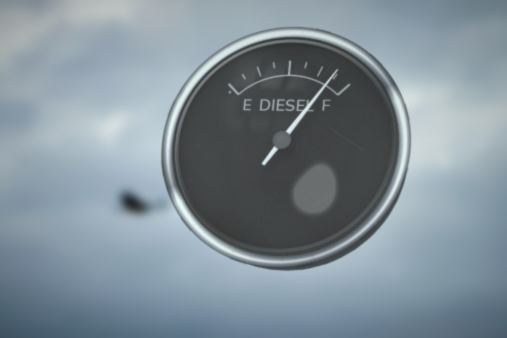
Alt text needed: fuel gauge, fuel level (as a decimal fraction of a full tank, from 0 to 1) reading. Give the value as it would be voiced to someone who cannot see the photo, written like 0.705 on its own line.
0.875
